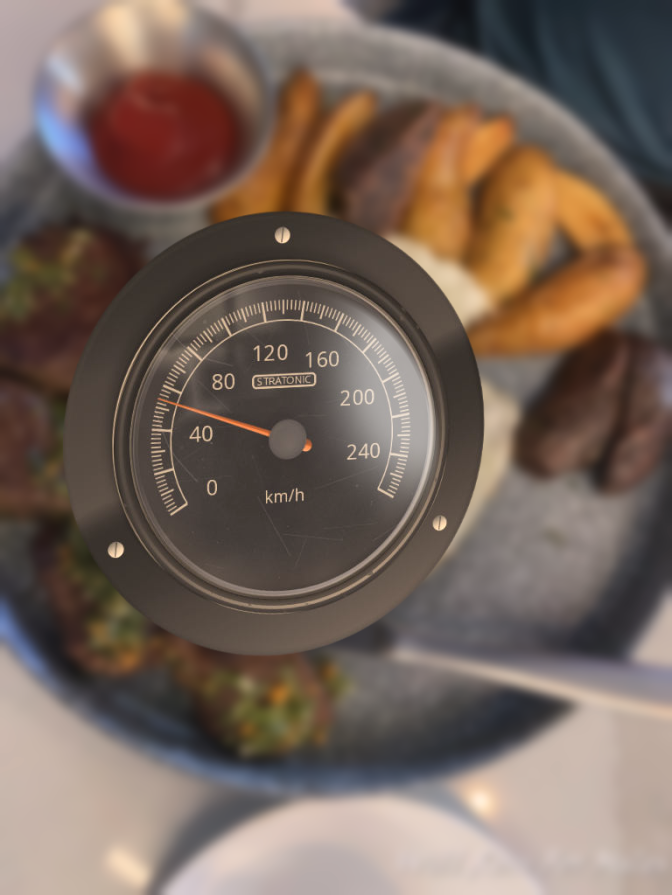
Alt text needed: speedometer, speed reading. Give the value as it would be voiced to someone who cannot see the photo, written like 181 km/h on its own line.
54 km/h
